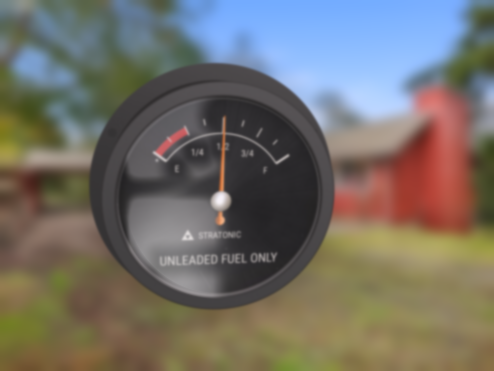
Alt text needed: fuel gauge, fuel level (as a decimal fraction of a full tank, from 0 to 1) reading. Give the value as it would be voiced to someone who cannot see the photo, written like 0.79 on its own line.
0.5
